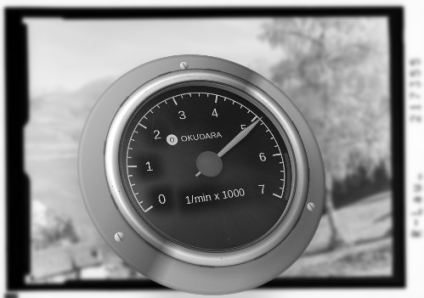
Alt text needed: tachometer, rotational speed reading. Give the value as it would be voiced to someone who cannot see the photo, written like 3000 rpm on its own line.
5100 rpm
